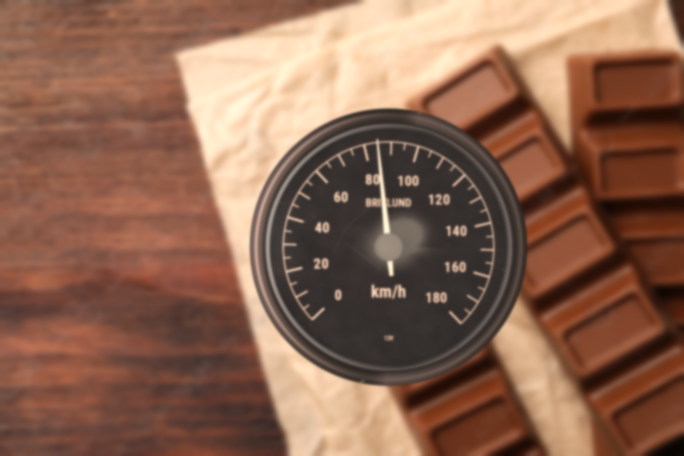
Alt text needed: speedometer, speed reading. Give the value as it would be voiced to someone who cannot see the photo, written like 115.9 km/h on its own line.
85 km/h
